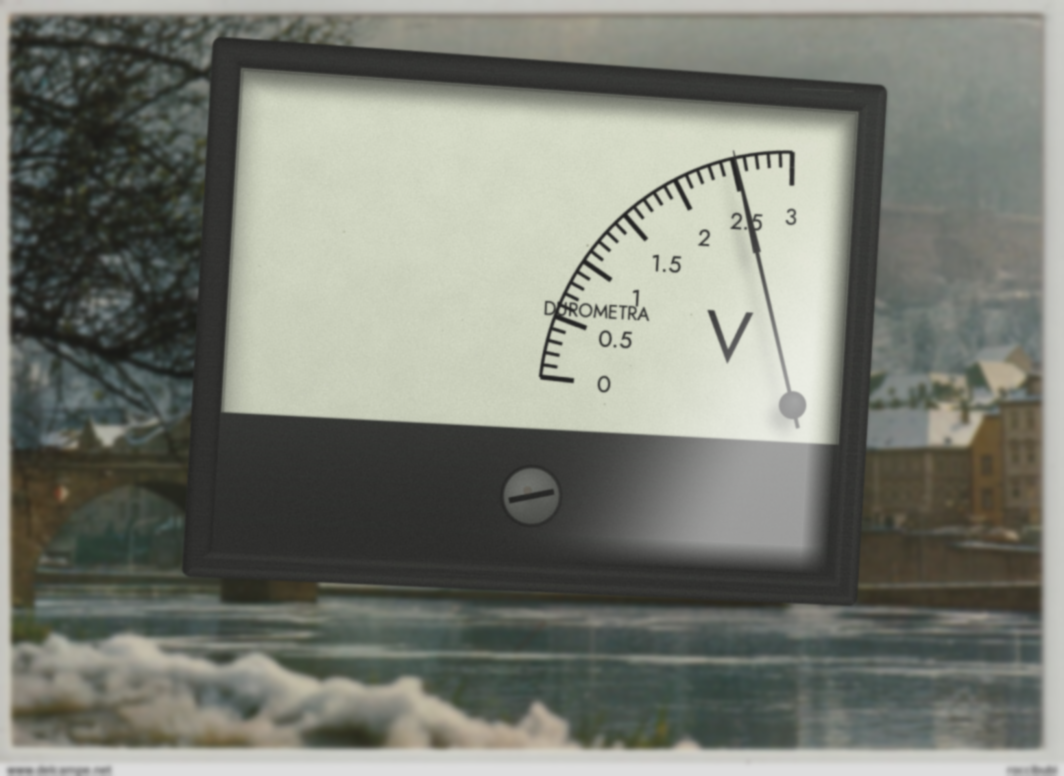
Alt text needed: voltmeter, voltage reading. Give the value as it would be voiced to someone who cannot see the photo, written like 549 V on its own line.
2.5 V
